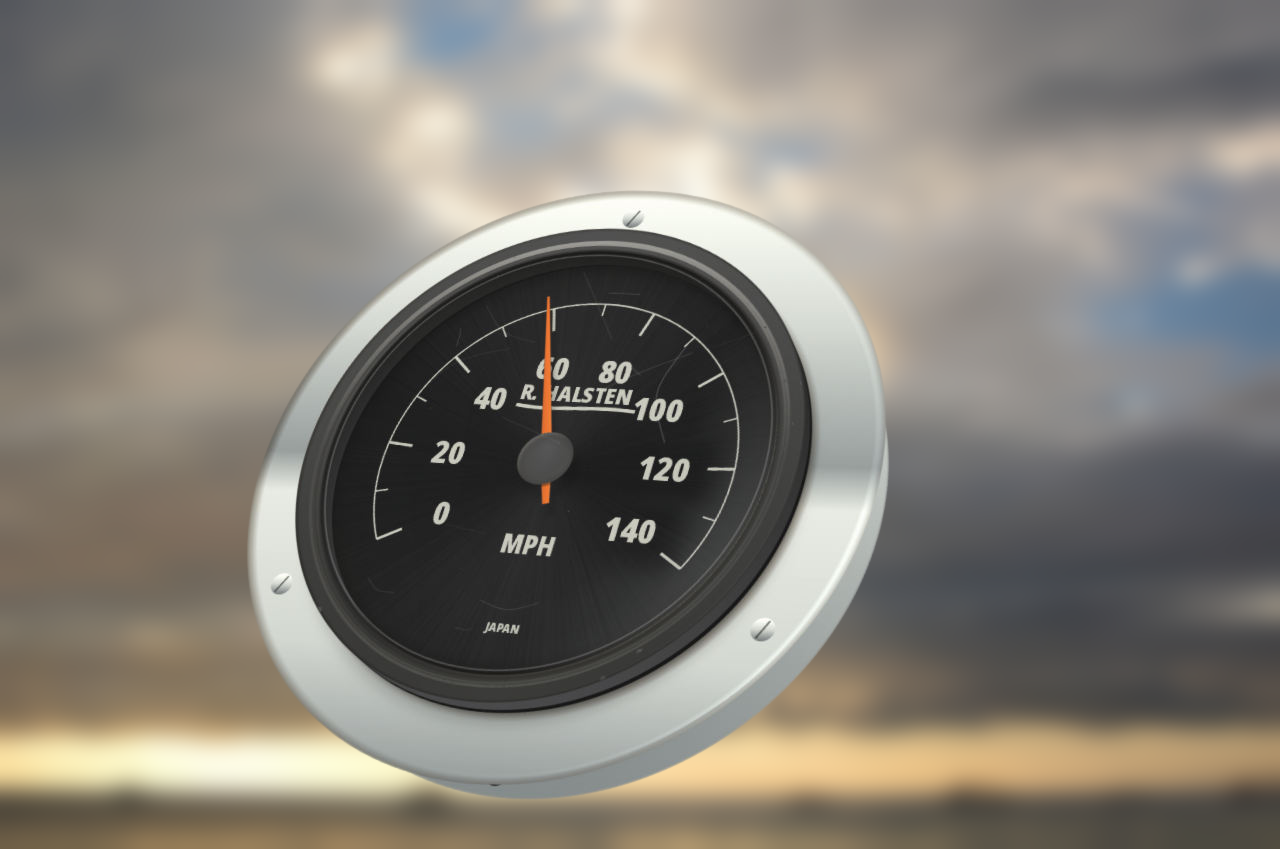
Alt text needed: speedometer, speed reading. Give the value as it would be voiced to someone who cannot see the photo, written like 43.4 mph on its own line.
60 mph
